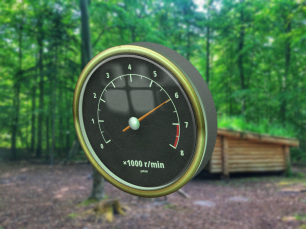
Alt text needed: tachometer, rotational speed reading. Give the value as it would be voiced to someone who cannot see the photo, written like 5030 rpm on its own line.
6000 rpm
